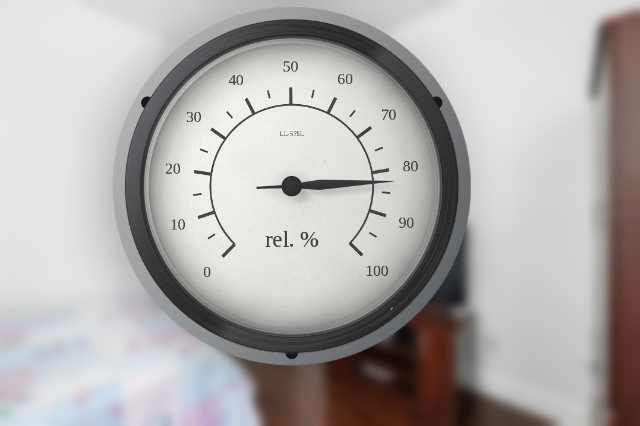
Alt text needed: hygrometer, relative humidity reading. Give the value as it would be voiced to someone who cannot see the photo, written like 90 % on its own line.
82.5 %
